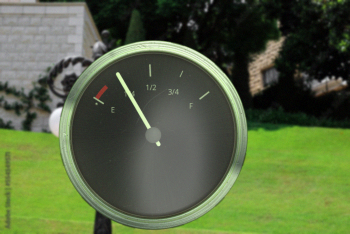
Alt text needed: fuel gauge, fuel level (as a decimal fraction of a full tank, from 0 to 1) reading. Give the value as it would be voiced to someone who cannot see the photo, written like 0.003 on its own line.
0.25
